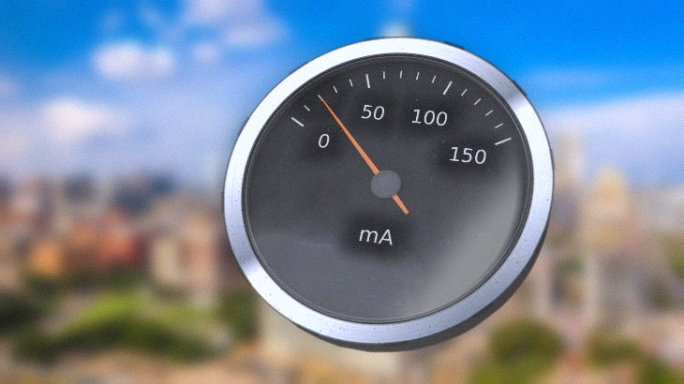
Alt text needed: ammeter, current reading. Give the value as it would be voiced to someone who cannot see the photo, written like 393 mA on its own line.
20 mA
